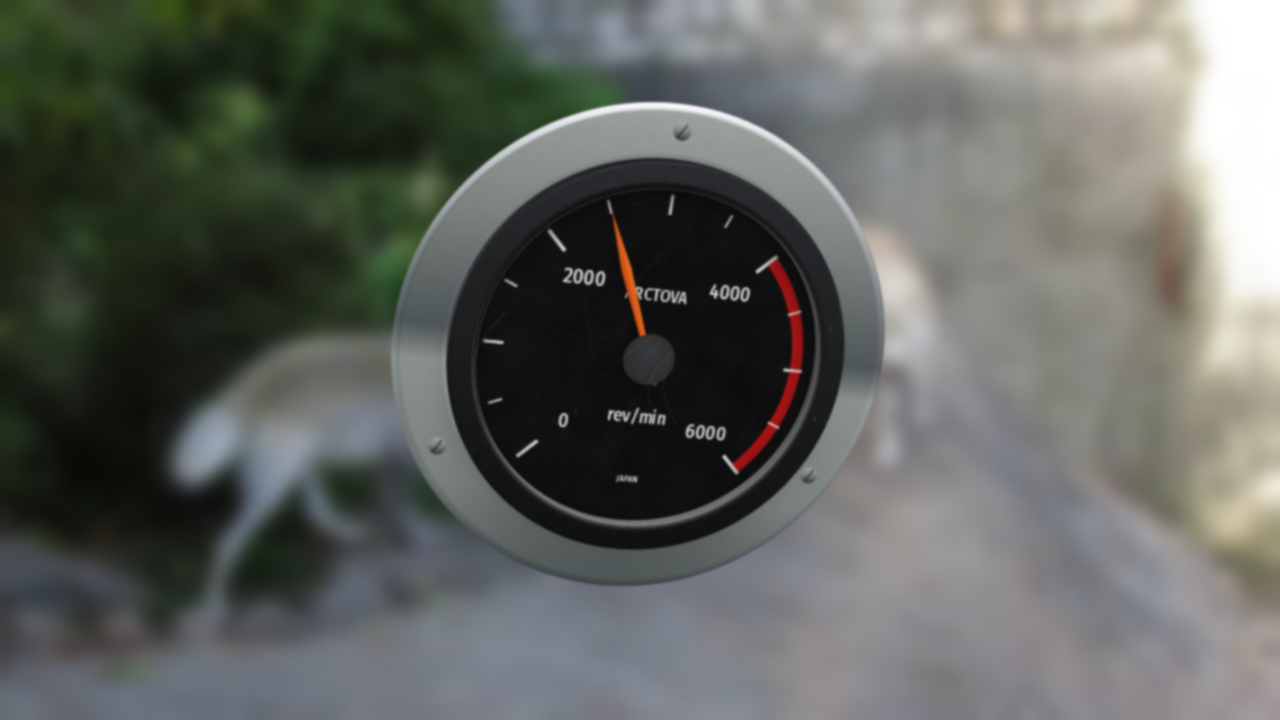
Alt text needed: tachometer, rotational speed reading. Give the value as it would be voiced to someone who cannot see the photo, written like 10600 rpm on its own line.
2500 rpm
